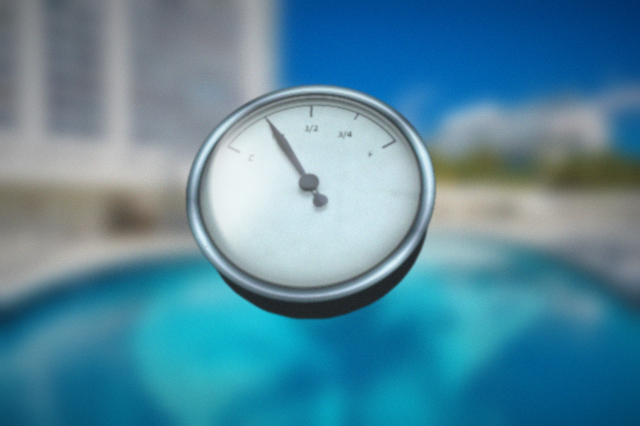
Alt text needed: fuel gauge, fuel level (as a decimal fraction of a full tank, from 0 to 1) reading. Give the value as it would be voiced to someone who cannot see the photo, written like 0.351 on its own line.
0.25
